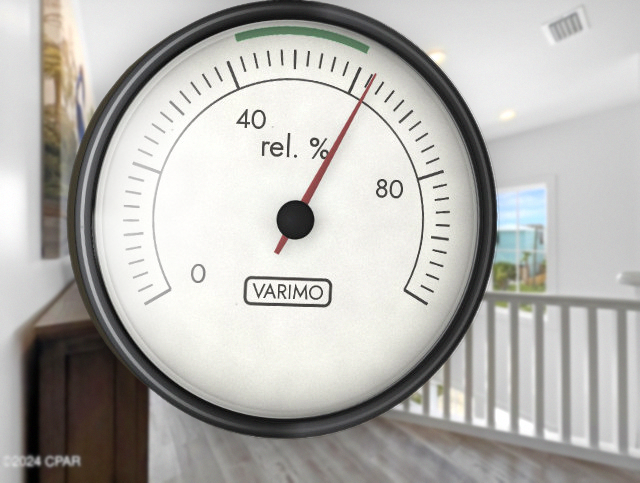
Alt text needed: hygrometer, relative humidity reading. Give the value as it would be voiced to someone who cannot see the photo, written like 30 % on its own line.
62 %
